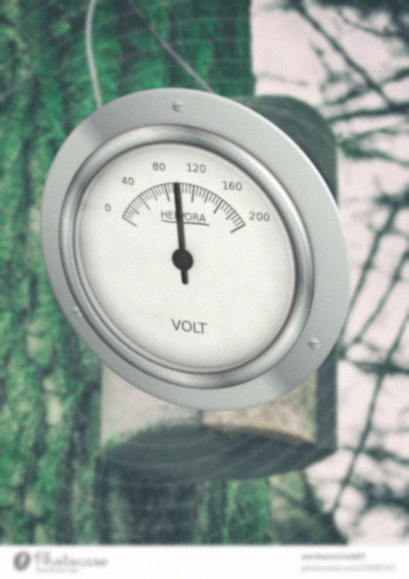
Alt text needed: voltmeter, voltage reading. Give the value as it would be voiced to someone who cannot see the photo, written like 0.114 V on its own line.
100 V
